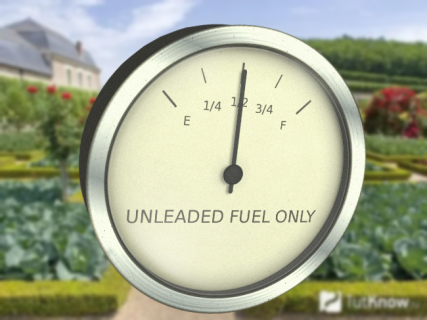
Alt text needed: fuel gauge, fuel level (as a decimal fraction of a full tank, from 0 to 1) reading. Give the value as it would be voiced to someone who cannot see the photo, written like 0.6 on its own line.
0.5
